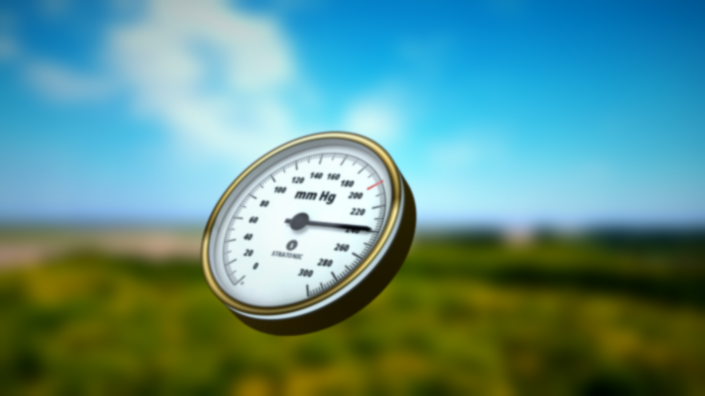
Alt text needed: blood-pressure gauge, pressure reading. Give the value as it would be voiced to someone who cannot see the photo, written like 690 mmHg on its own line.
240 mmHg
